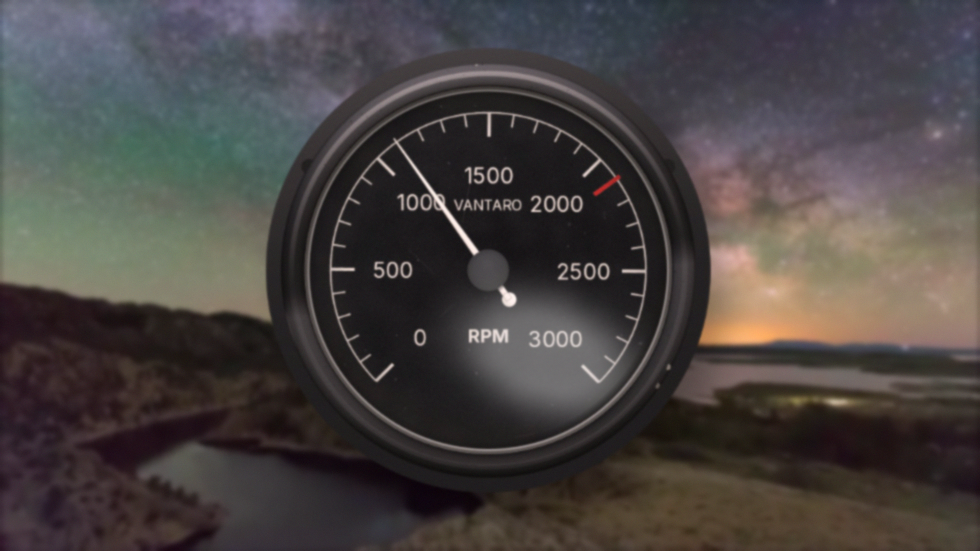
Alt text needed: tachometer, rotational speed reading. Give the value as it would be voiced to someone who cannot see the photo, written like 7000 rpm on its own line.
1100 rpm
